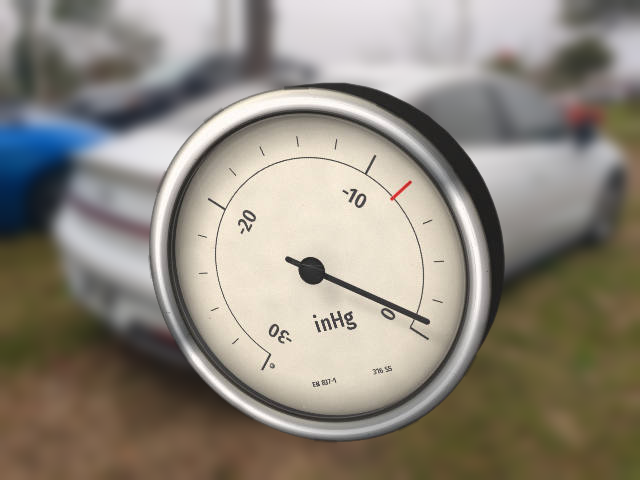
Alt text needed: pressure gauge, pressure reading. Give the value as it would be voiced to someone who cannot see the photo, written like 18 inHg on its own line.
-1 inHg
